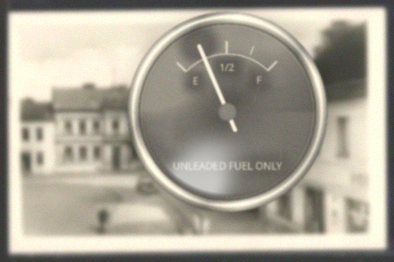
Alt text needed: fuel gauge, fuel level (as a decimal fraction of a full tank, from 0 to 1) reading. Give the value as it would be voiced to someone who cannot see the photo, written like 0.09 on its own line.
0.25
